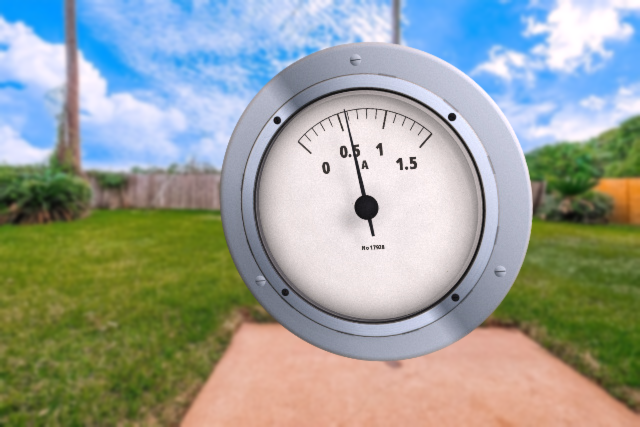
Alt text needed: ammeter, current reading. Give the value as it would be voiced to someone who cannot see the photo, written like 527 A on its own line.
0.6 A
